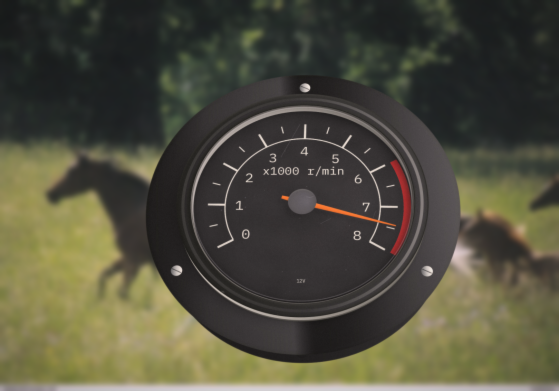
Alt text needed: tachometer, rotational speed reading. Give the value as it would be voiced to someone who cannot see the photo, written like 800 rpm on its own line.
7500 rpm
